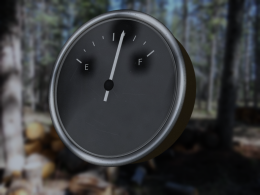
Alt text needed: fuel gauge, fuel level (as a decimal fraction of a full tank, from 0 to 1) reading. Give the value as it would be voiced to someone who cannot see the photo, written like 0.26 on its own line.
0.625
